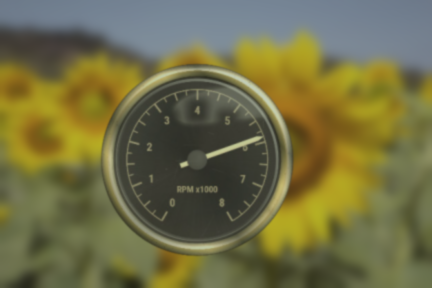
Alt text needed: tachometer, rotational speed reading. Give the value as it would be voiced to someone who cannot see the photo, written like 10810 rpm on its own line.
5875 rpm
